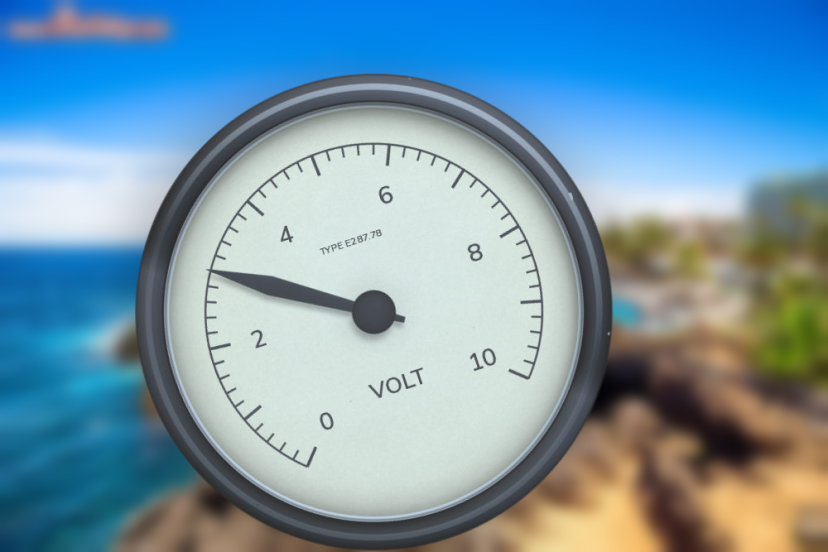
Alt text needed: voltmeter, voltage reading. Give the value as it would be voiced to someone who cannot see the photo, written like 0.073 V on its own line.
3 V
